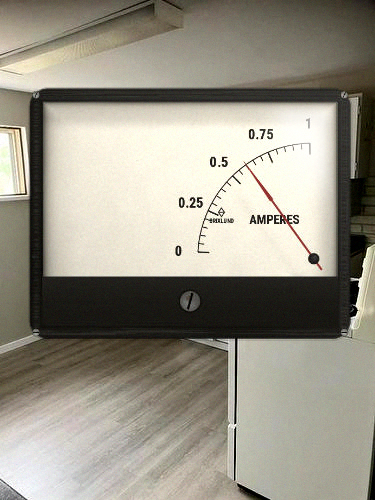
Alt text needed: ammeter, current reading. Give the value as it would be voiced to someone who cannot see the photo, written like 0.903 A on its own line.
0.6 A
